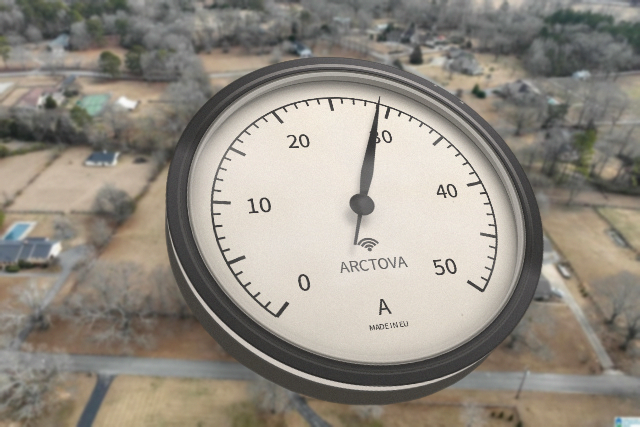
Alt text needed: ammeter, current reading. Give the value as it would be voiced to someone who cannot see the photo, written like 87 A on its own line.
29 A
